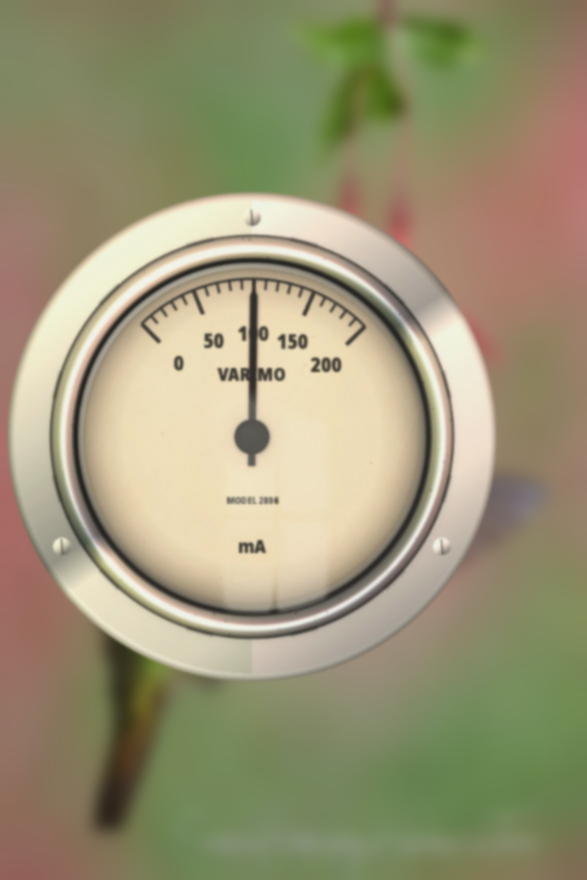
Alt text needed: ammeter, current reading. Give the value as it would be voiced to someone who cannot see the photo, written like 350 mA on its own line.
100 mA
